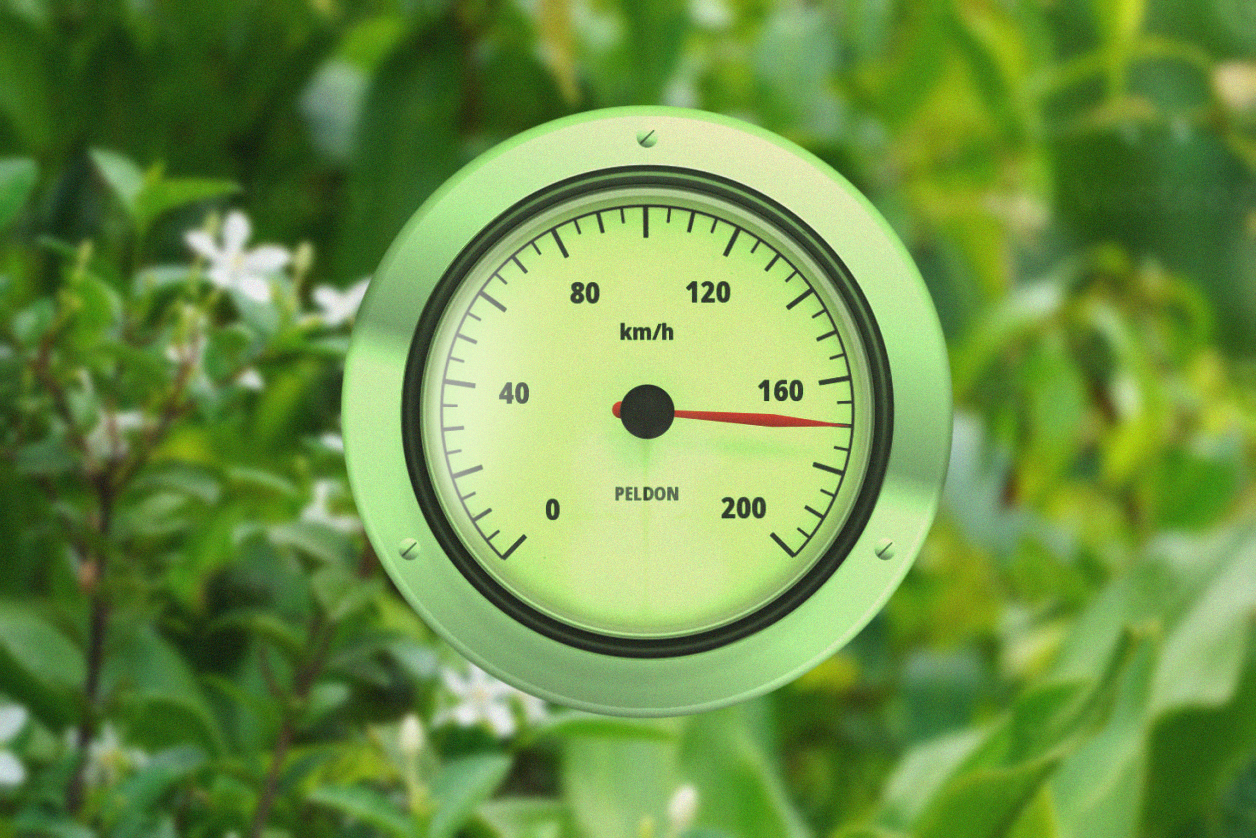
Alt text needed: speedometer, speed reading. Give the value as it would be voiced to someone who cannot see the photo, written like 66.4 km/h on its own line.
170 km/h
